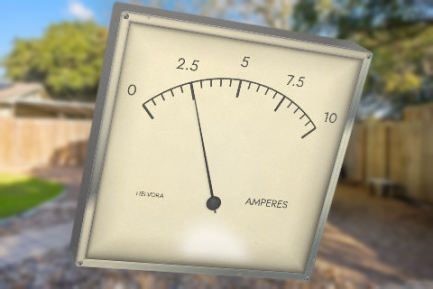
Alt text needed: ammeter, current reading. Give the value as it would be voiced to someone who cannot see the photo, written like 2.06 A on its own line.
2.5 A
